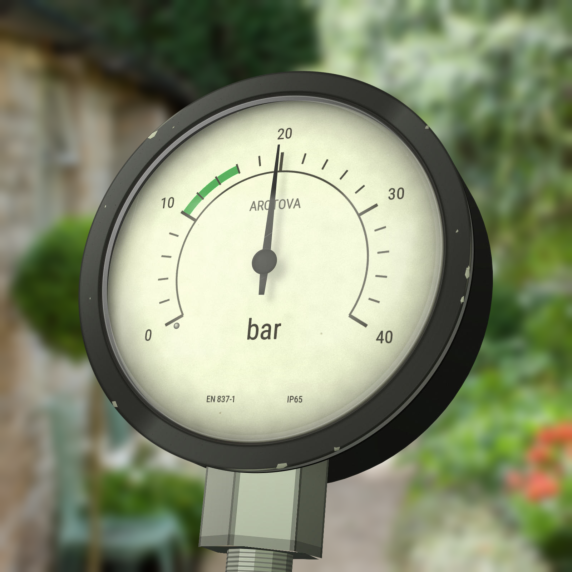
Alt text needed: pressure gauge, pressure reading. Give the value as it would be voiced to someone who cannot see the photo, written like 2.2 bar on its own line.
20 bar
